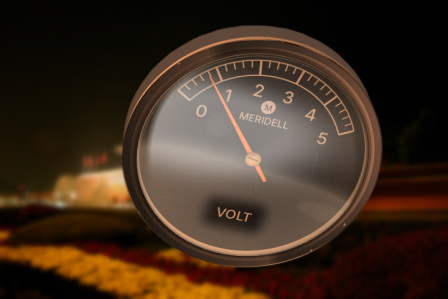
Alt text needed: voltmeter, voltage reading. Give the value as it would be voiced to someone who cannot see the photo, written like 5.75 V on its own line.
0.8 V
